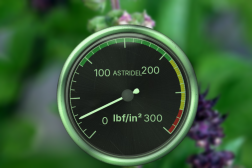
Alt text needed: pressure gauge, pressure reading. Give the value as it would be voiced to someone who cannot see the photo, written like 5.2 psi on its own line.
25 psi
